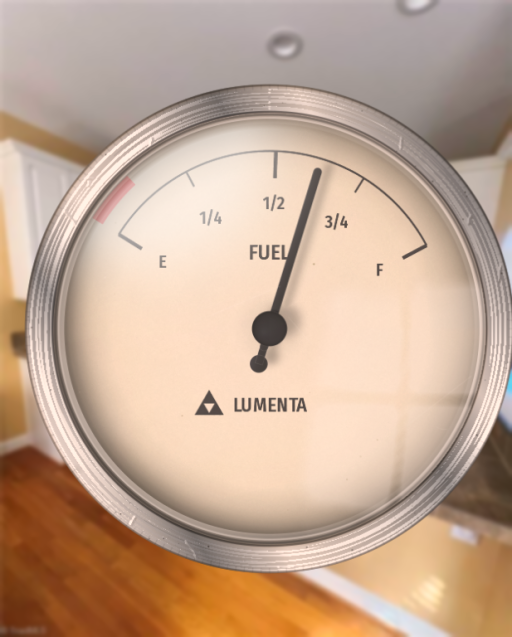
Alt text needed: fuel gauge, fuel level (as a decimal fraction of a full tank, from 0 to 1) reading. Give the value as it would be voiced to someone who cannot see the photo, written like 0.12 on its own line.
0.625
